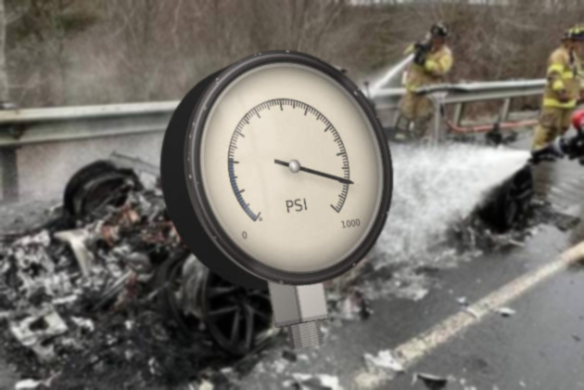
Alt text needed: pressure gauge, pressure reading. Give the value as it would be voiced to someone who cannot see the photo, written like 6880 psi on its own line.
900 psi
